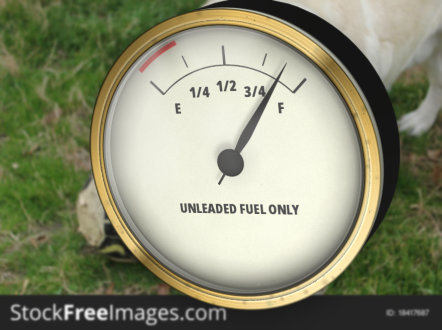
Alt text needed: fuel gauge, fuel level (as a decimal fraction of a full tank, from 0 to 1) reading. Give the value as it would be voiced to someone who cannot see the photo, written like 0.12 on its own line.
0.875
